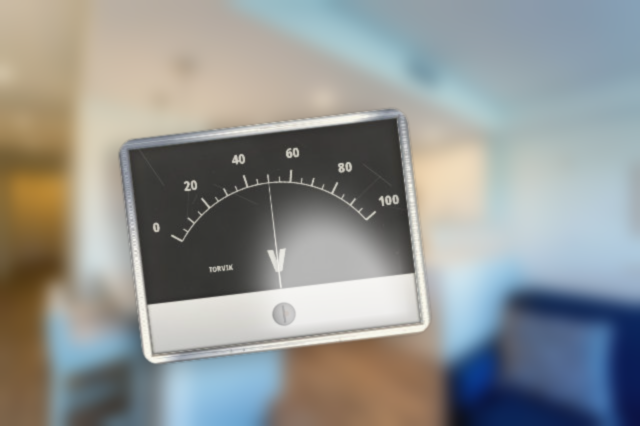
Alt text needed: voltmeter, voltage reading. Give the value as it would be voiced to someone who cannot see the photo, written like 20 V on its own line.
50 V
